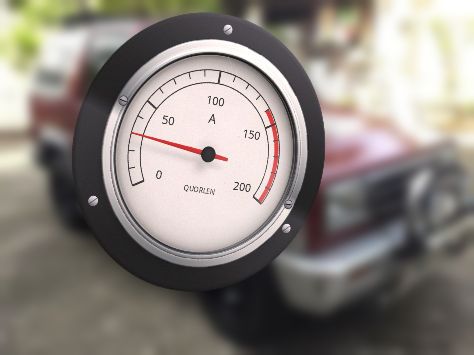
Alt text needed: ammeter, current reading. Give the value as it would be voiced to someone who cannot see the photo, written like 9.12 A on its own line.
30 A
